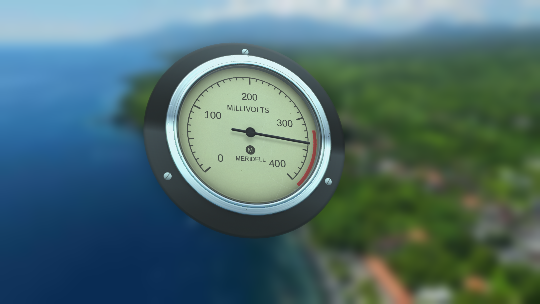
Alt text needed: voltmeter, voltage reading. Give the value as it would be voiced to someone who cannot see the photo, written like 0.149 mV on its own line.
340 mV
